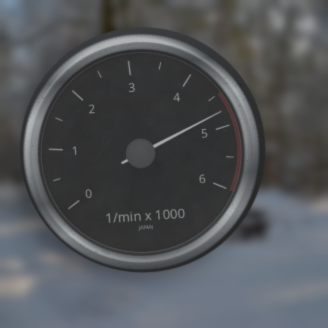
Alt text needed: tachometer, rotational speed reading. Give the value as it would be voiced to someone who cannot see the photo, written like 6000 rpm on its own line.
4750 rpm
